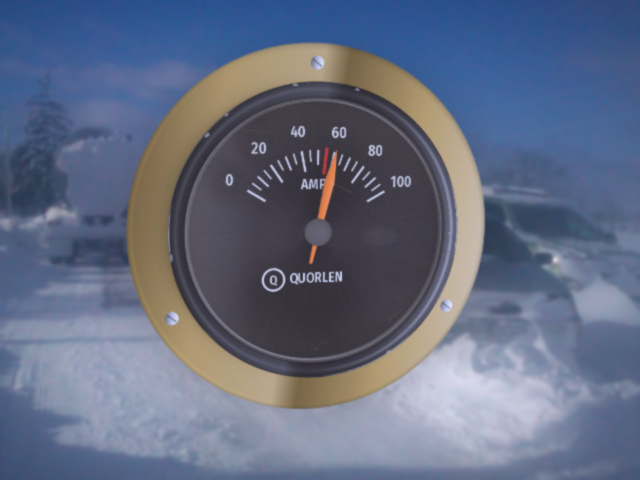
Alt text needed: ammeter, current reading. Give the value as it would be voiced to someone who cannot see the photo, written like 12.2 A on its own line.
60 A
